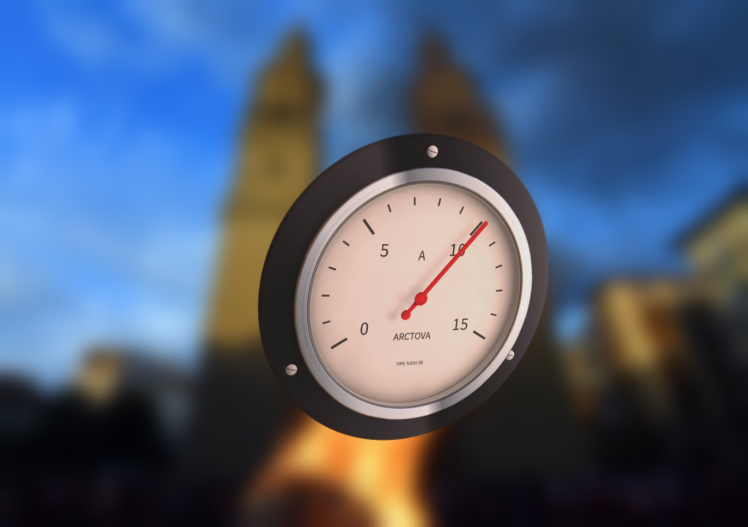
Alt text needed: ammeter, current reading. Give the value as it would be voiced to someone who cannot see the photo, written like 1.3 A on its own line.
10 A
